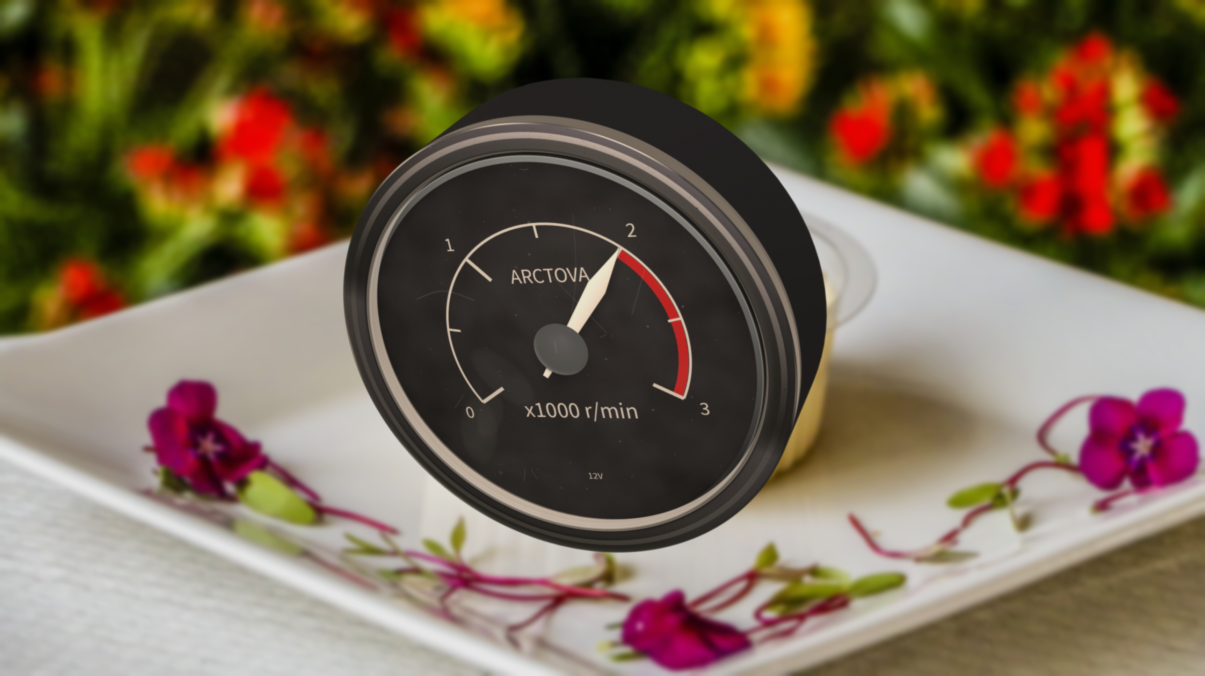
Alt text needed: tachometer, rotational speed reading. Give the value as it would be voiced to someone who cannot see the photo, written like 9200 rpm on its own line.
2000 rpm
